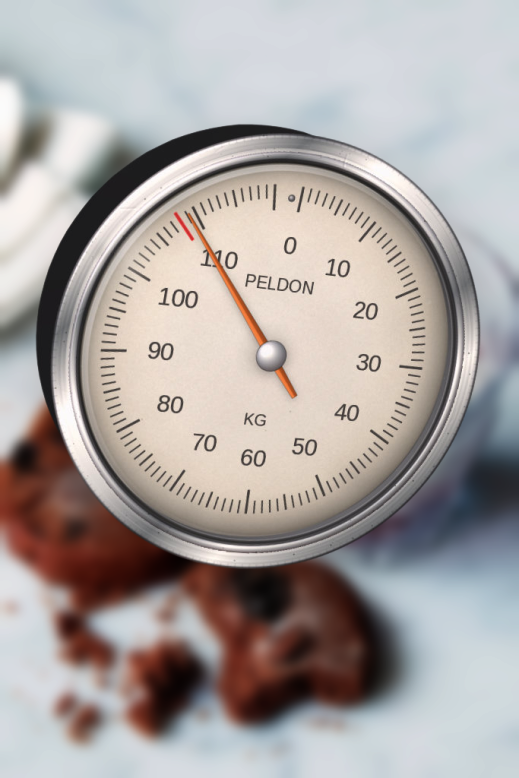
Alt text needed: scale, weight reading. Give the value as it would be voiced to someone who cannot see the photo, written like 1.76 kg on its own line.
109 kg
